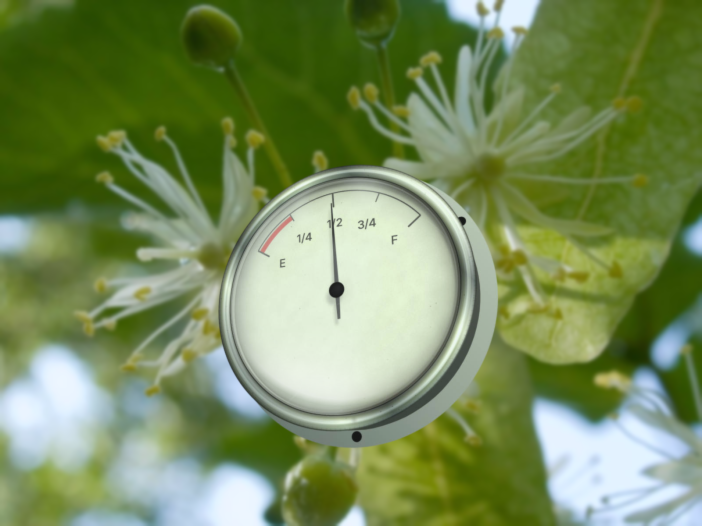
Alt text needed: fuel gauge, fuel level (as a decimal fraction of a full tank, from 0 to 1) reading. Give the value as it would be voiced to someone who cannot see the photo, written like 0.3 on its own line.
0.5
